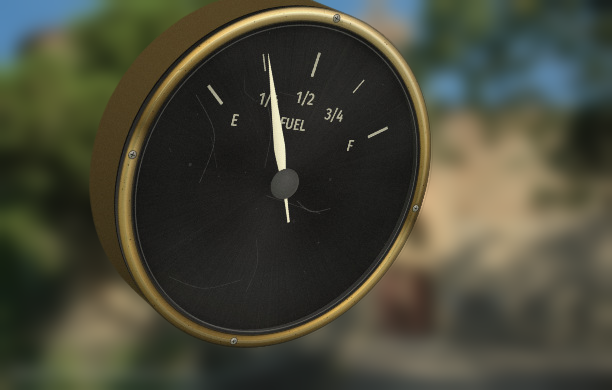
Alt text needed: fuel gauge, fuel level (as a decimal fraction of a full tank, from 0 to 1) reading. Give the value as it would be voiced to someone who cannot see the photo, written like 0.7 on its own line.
0.25
